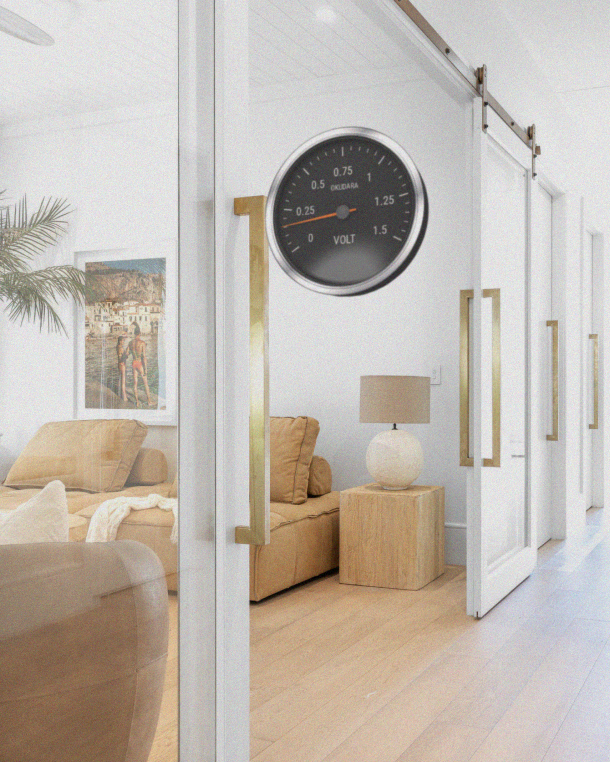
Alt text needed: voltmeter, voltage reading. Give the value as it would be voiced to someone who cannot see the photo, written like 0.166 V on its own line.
0.15 V
